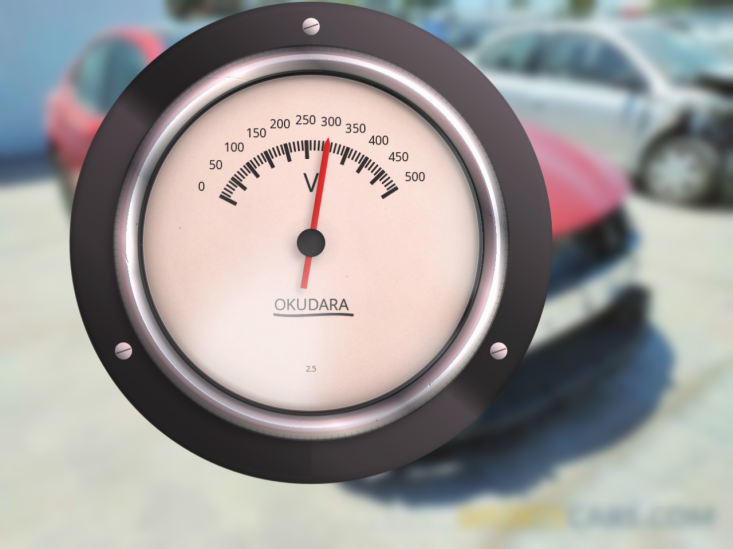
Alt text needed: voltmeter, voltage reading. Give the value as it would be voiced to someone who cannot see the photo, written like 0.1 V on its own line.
300 V
